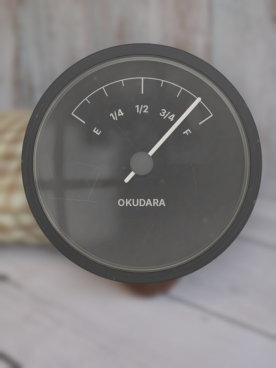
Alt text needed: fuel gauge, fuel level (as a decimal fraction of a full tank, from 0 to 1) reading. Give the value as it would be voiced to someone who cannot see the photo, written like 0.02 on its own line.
0.875
